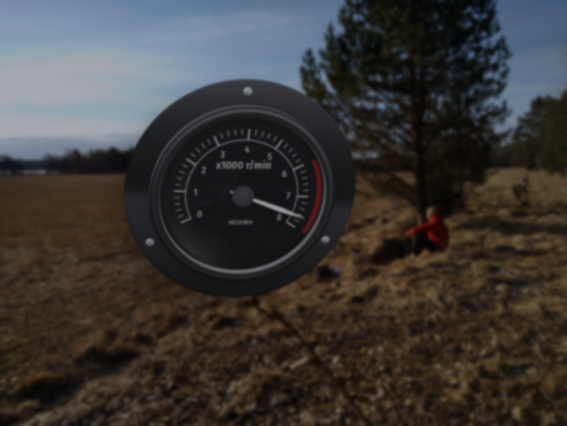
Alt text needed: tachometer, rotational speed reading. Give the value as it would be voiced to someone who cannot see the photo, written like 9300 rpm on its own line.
7600 rpm
